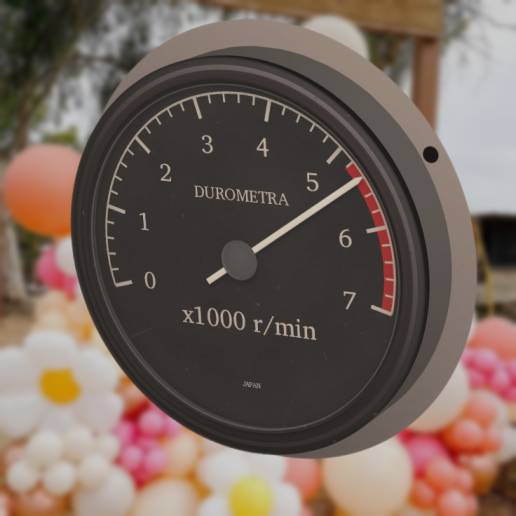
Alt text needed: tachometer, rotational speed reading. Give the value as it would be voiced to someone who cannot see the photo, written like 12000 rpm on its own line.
5400 rpm
